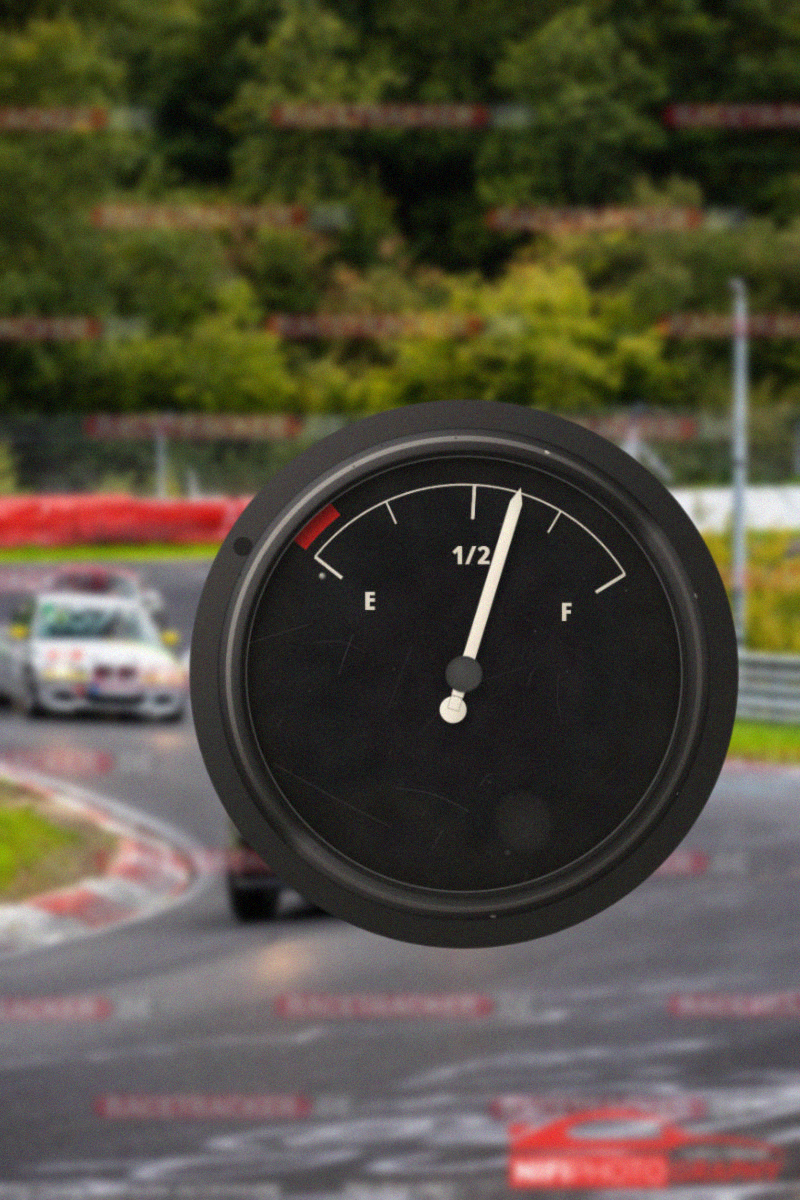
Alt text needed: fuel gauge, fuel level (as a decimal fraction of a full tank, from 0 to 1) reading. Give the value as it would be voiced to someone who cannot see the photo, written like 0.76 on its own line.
0.625
